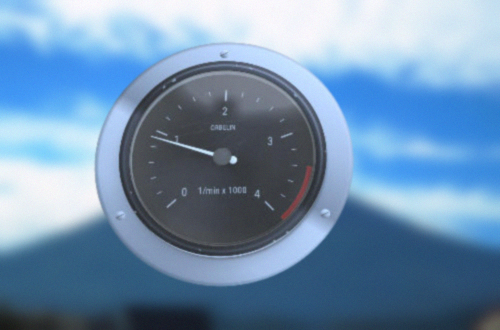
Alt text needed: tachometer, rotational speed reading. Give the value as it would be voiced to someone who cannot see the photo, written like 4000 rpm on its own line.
900 rpm
